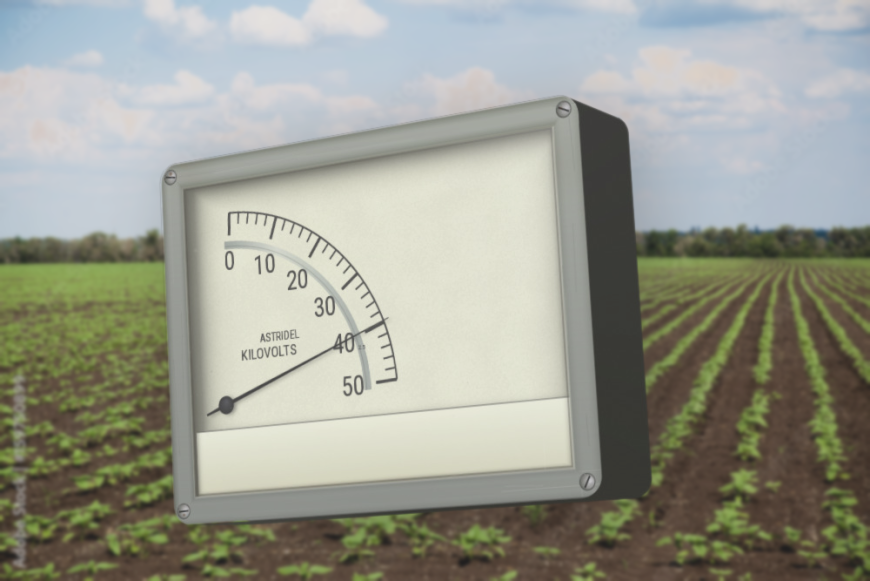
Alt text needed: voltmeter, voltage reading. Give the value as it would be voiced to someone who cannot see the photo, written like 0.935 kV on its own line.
40 kV
